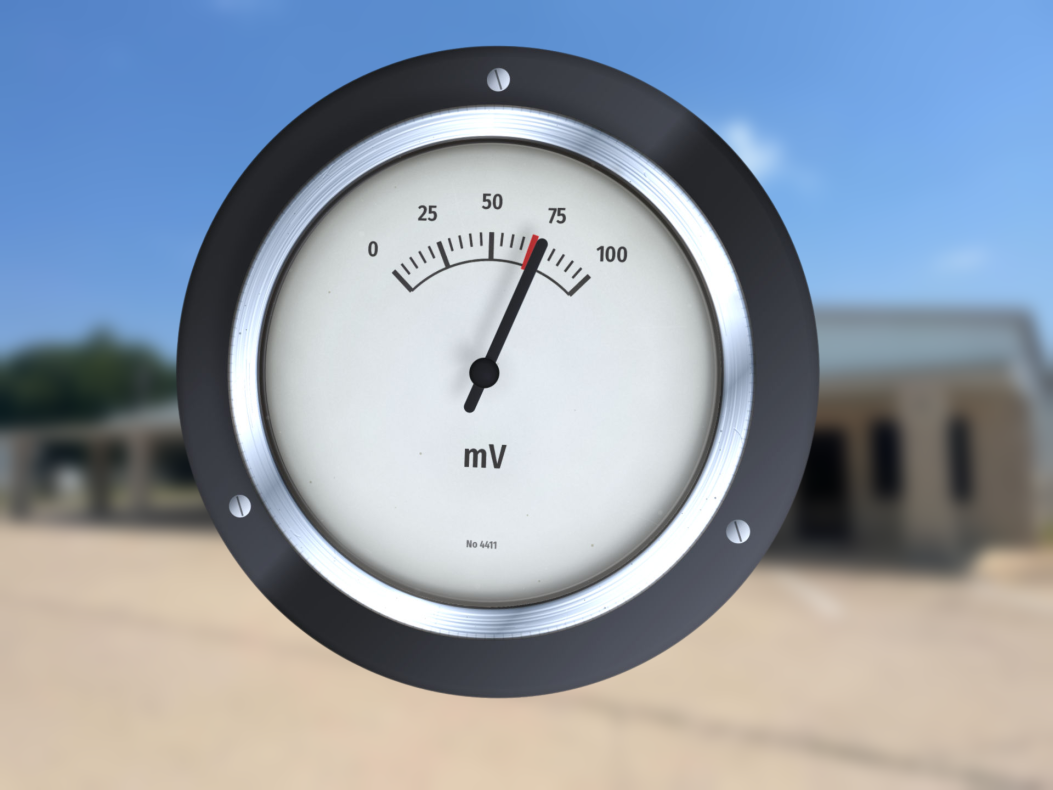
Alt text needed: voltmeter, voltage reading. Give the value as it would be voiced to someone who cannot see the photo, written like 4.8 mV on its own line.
75 mV
